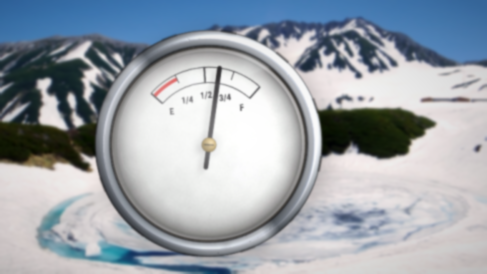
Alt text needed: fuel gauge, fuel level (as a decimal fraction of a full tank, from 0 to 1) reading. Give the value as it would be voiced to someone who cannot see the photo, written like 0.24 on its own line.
0.625
